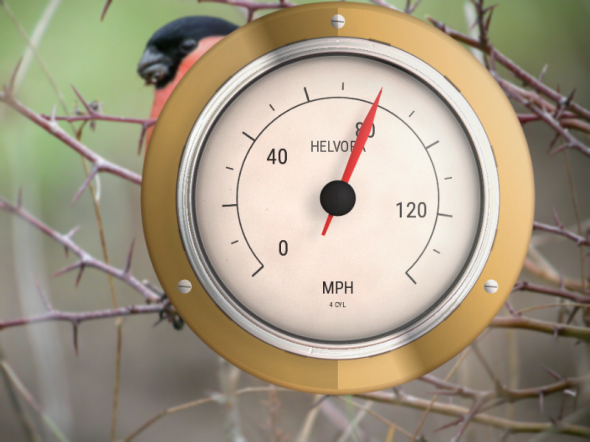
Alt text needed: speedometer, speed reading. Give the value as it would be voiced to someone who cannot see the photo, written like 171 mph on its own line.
80 mph
